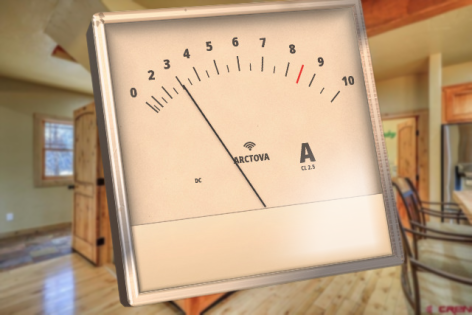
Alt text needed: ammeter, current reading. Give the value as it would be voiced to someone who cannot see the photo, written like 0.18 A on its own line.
3 A
